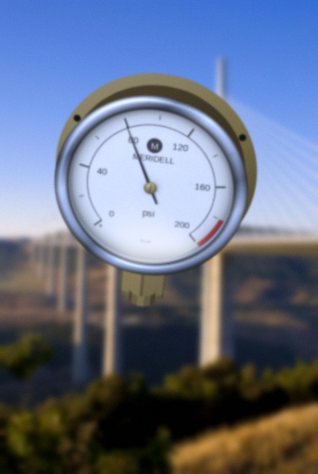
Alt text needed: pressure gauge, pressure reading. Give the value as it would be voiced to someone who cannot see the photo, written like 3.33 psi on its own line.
80 psi
